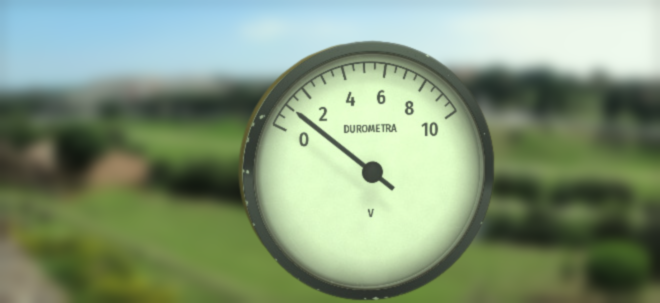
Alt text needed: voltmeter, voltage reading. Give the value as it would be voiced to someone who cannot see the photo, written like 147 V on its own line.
1 V
